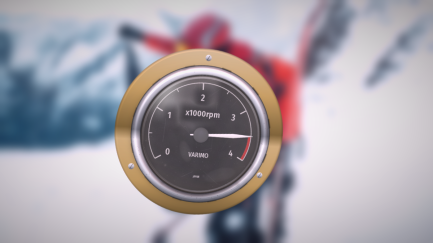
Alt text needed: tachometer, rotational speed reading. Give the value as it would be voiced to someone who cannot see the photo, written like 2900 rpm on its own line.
3500 rpm
